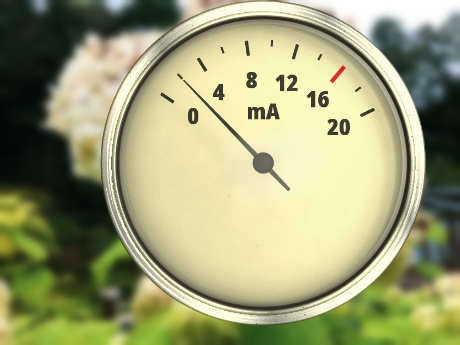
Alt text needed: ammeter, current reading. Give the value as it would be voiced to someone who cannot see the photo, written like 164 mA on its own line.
2 mA
